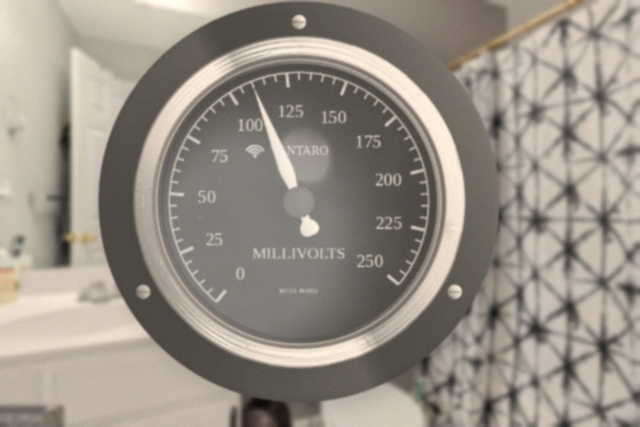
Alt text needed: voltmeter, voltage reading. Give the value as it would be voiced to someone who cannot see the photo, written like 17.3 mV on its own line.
110 mV
